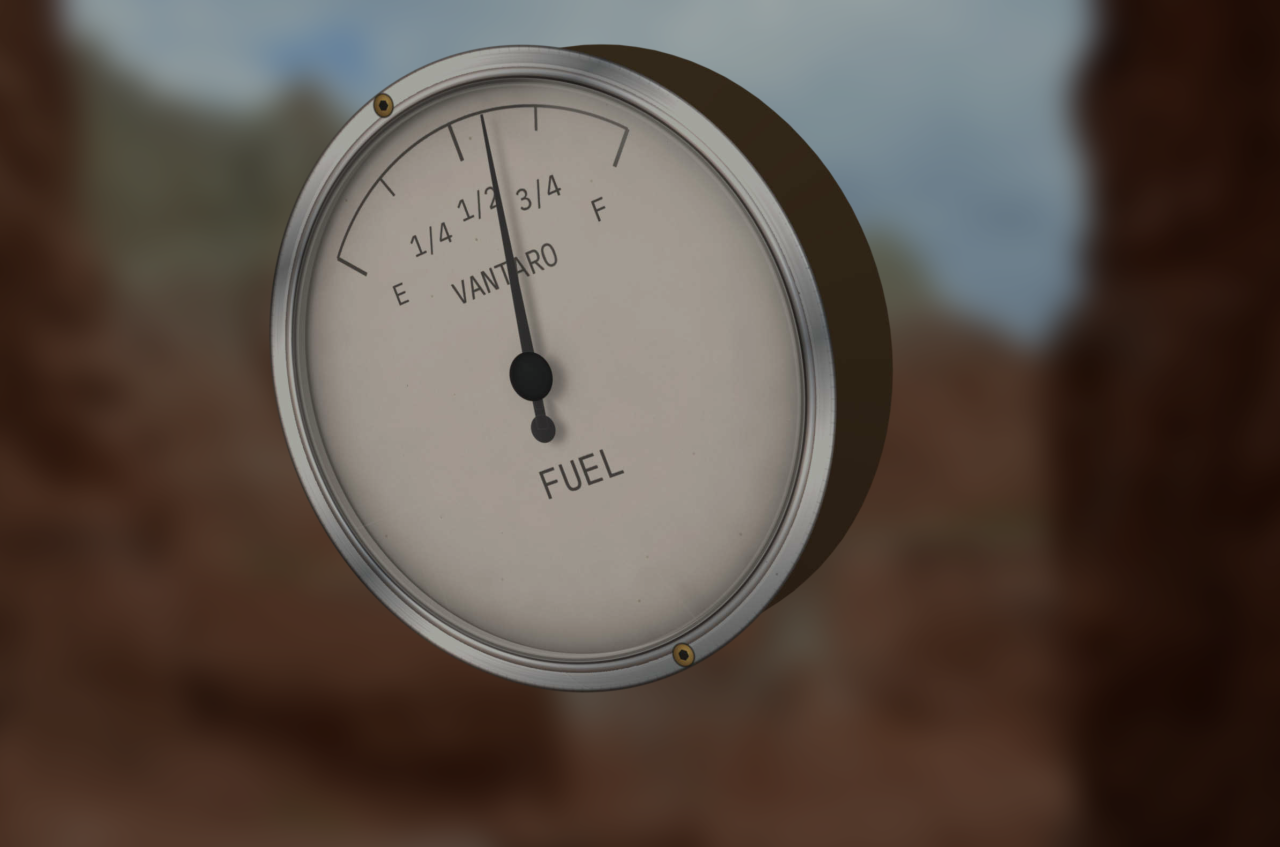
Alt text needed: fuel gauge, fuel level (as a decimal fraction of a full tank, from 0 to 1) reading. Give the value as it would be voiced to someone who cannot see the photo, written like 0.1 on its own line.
0.625
